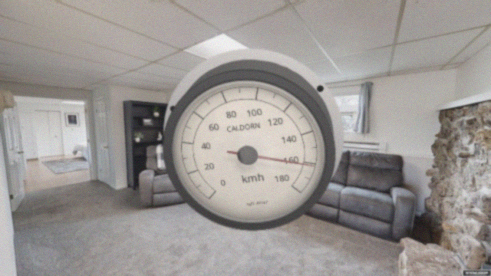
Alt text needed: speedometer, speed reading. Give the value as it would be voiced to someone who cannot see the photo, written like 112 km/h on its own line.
160 km/h
